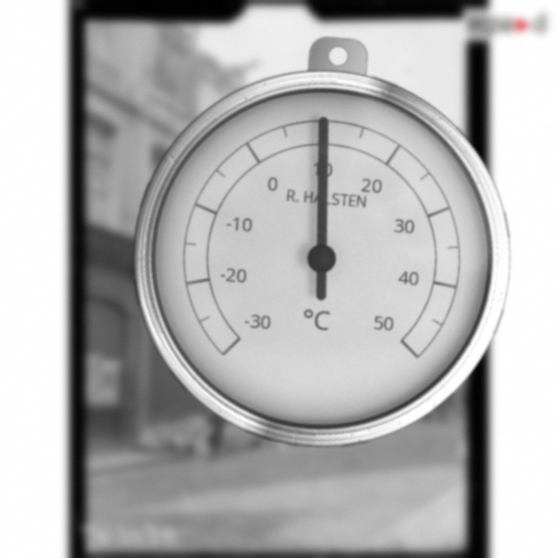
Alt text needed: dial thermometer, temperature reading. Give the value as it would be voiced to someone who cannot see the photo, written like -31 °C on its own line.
10 °C
